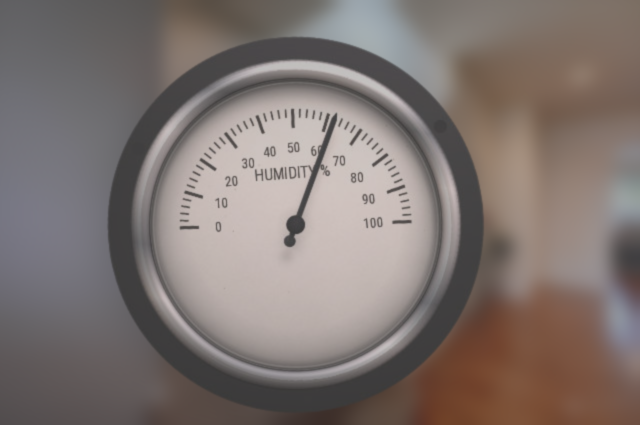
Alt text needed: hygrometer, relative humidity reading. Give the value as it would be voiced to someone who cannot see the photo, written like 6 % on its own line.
62 %
